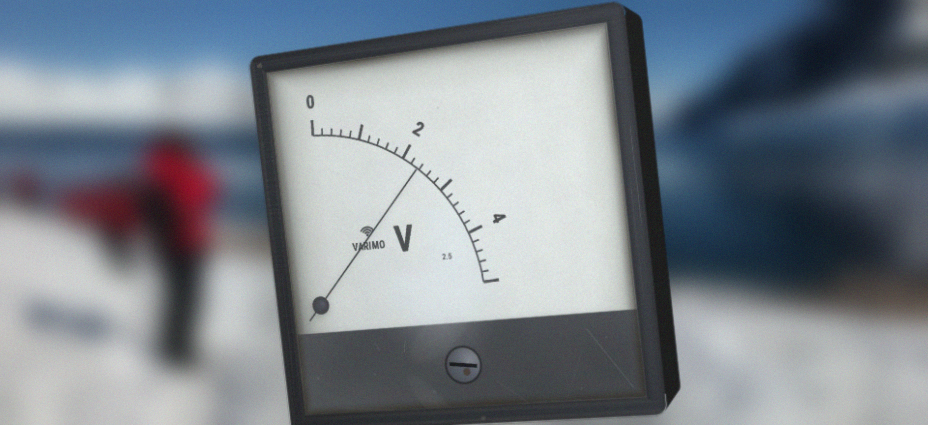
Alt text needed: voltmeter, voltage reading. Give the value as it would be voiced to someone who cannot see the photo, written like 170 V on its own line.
2.4 V
